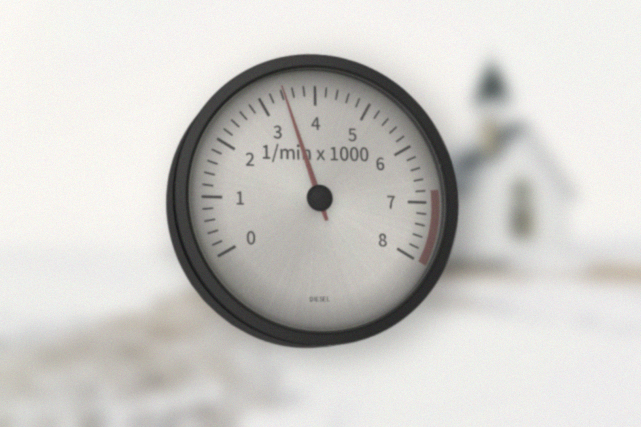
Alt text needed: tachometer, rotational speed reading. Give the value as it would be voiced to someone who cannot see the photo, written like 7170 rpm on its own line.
3400 rpm
